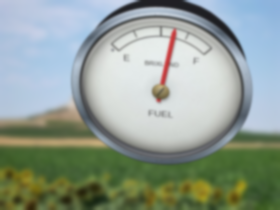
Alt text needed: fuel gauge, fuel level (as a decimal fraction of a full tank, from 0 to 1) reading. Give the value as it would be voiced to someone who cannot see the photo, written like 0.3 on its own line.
0.625
